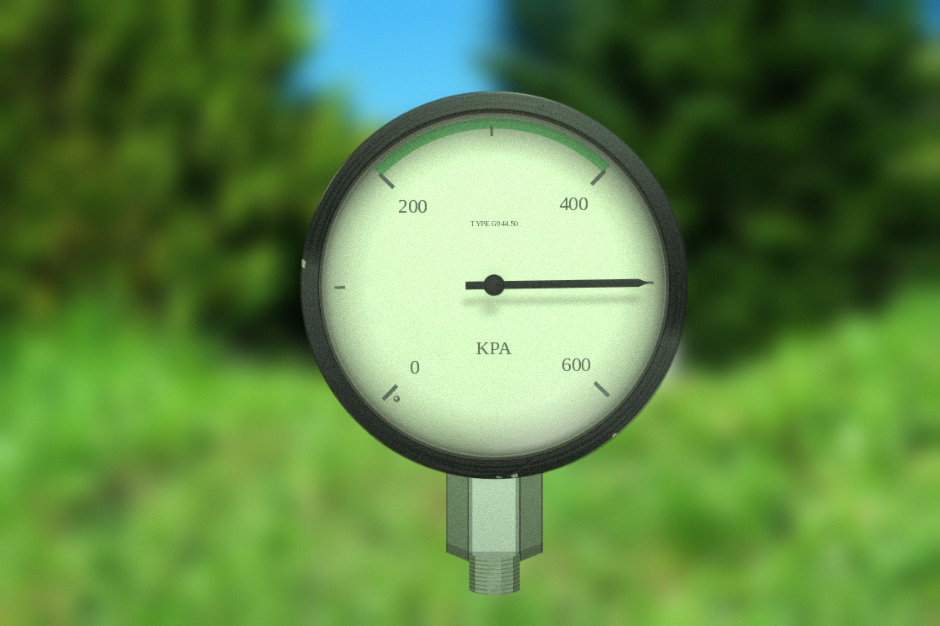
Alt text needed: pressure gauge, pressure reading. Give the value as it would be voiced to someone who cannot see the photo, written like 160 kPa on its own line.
500 kPa
